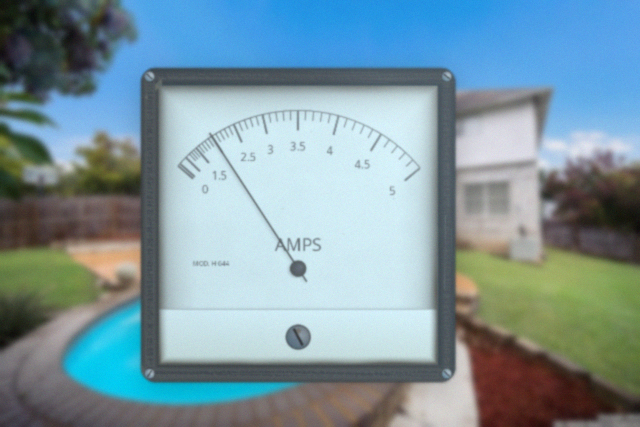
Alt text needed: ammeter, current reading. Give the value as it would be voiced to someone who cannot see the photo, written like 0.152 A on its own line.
2 A
